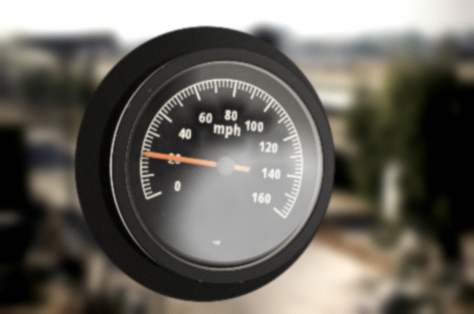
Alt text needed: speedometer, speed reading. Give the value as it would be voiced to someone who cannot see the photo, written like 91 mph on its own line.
20 mph
